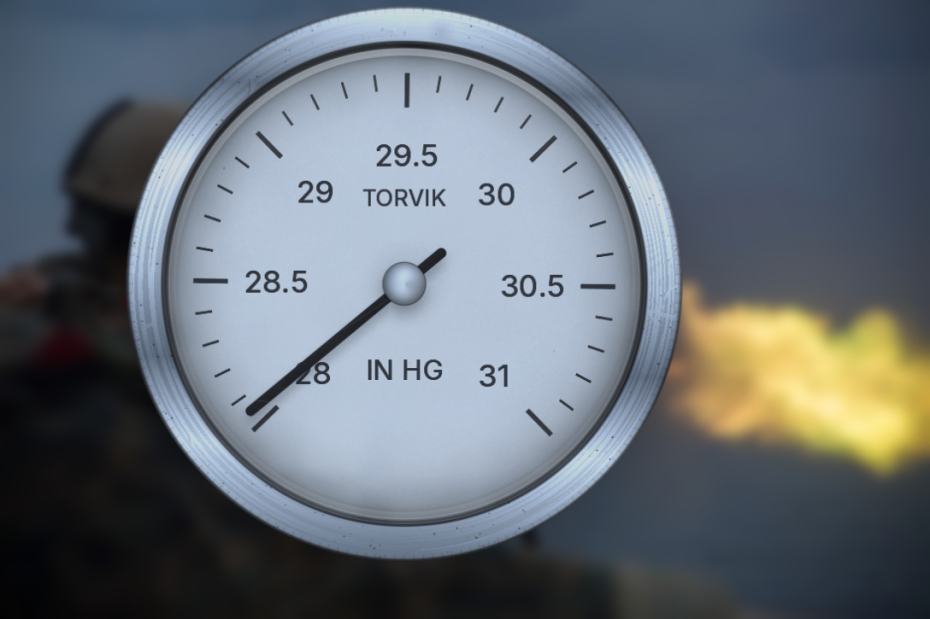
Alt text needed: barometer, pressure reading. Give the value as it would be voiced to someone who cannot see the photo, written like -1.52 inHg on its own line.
28.05 inHg
